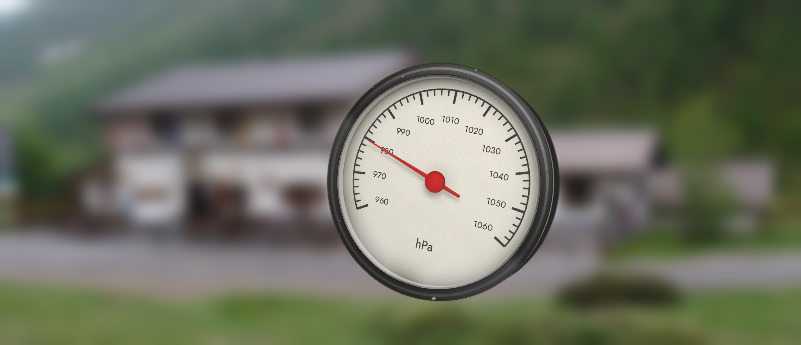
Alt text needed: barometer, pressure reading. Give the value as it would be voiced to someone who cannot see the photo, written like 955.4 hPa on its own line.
980 hPa
